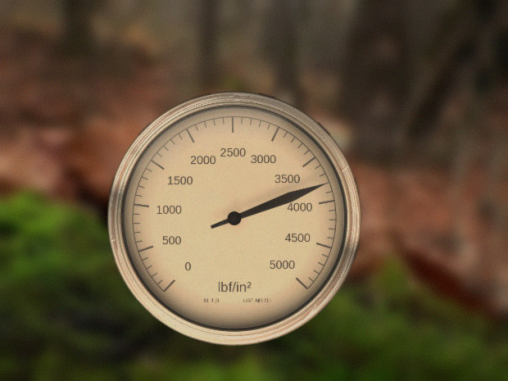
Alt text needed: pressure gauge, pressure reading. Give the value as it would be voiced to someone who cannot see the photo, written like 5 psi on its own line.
3800 psi
